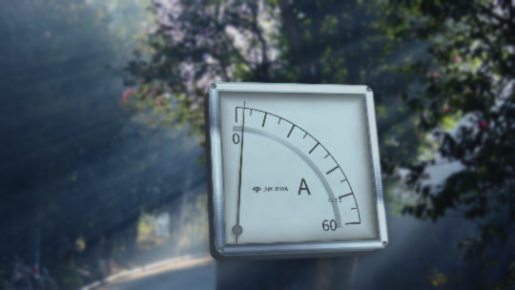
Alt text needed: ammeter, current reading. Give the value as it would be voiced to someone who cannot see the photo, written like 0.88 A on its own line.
2.5 A
